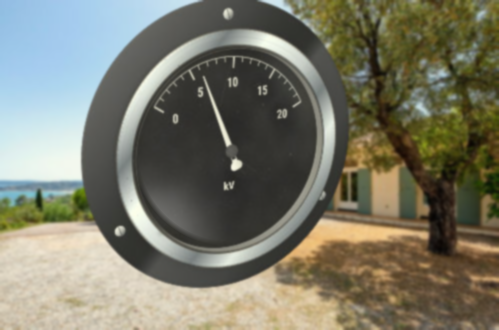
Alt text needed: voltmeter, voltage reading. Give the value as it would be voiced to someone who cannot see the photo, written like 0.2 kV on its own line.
6 kV
